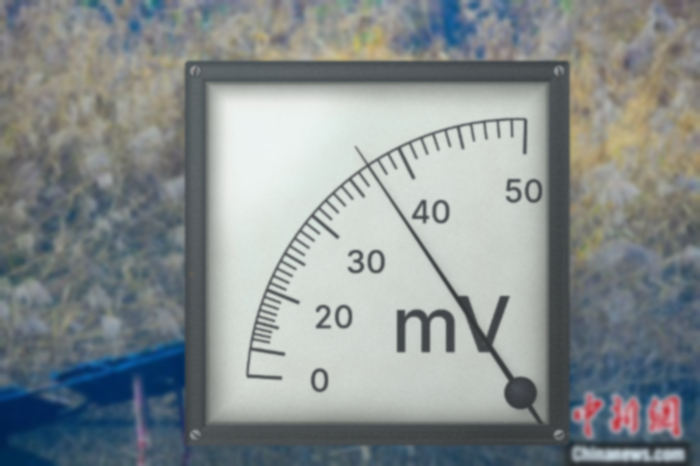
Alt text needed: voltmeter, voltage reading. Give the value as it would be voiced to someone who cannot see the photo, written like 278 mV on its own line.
37 mV
